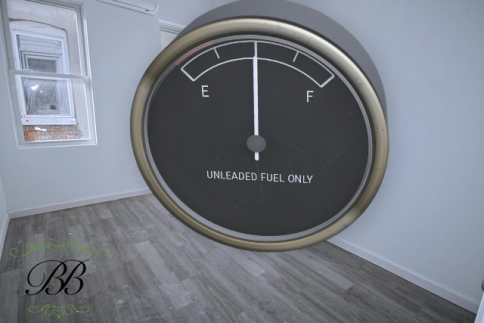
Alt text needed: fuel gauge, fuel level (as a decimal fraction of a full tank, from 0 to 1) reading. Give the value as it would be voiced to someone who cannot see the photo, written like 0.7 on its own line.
0.5
